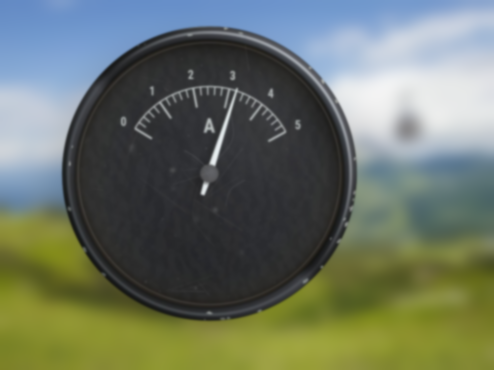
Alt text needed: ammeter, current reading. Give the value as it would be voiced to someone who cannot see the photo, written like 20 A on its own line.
3.2 A
